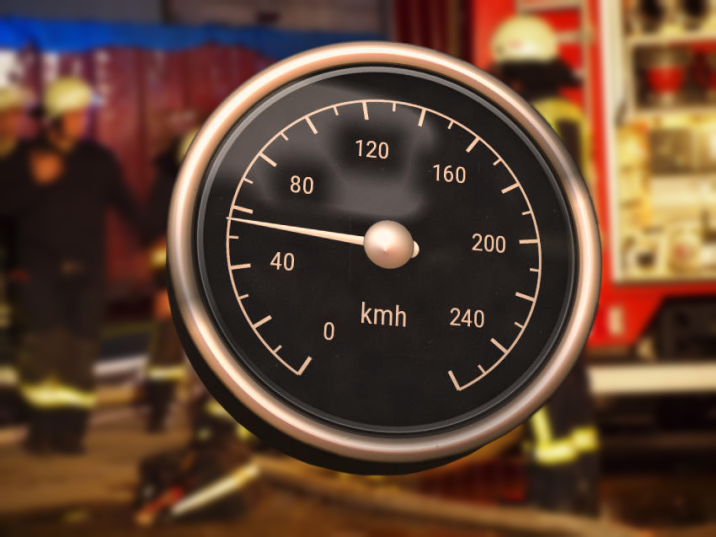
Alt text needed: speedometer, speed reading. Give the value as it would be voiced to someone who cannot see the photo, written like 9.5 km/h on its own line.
55 km/h
